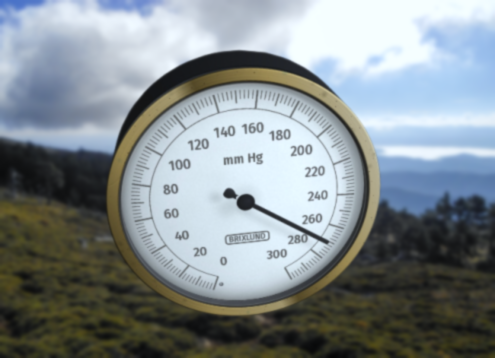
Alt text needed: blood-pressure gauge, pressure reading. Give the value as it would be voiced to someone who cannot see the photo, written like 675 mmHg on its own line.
270 mmHg
